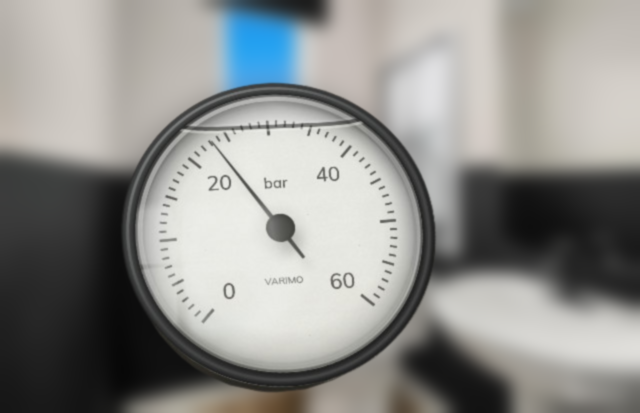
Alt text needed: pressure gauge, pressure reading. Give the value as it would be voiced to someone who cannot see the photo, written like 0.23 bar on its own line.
23 bar
